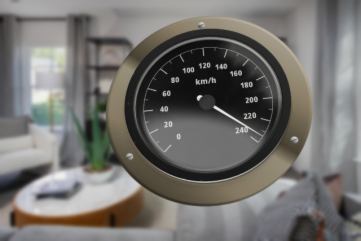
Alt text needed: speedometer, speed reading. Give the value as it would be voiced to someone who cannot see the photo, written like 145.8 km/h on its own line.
235 km/h
